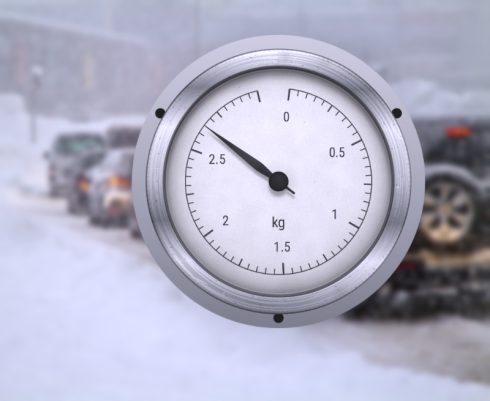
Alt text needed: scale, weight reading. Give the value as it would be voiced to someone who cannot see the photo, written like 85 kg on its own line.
2.65 kg
